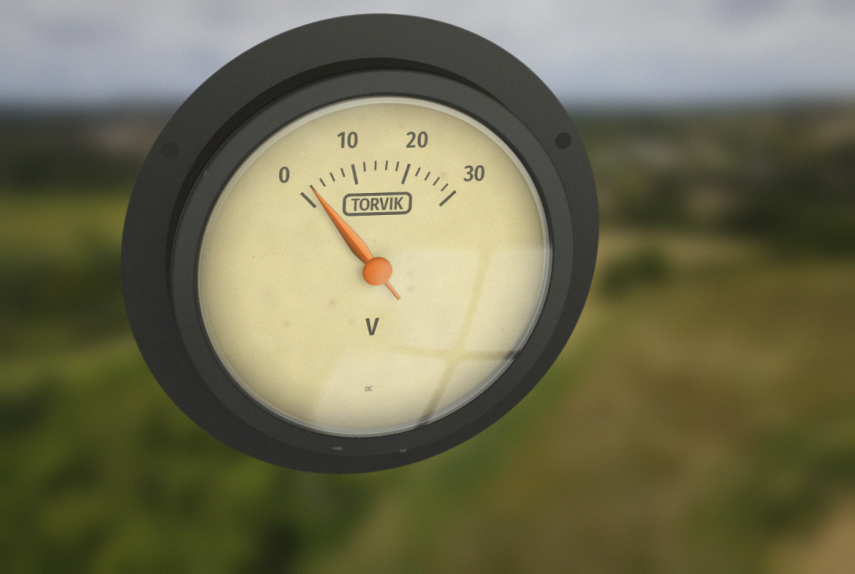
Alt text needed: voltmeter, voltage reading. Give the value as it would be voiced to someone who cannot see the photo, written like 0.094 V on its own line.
2 V
